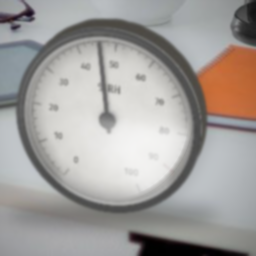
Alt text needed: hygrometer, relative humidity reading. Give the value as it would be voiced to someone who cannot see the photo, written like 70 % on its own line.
46 %
